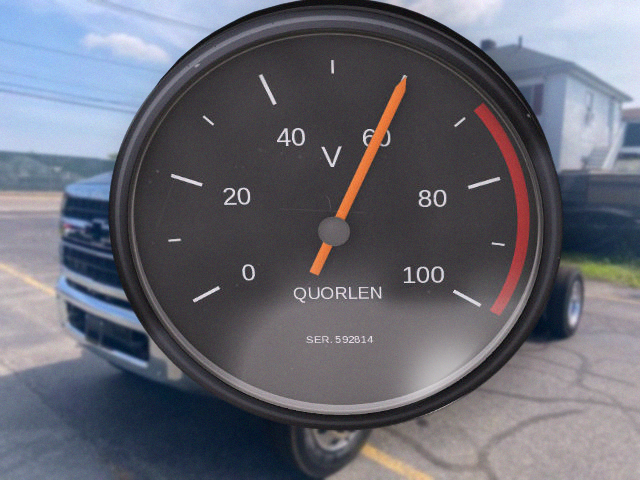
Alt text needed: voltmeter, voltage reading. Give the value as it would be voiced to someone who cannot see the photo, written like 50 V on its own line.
60 V
